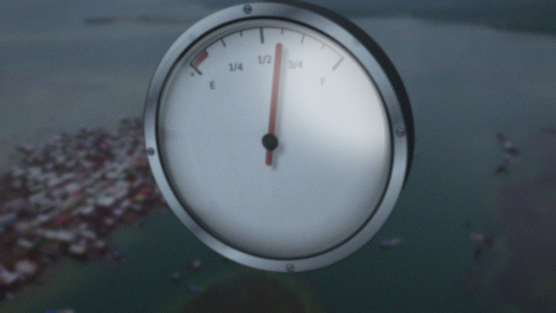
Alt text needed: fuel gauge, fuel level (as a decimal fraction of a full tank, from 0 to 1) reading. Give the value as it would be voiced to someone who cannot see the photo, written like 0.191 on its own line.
0.625
